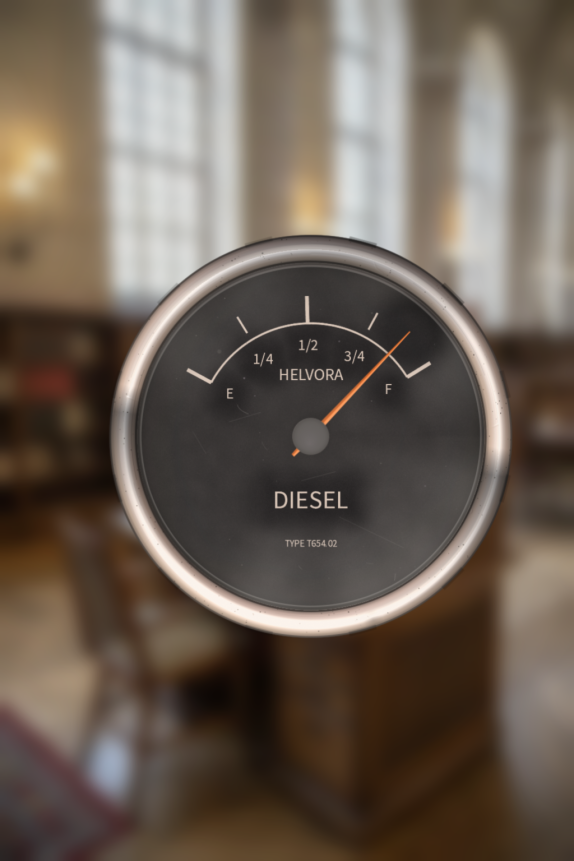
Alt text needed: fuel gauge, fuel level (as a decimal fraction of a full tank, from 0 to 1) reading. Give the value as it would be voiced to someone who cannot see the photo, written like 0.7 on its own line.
0.875
